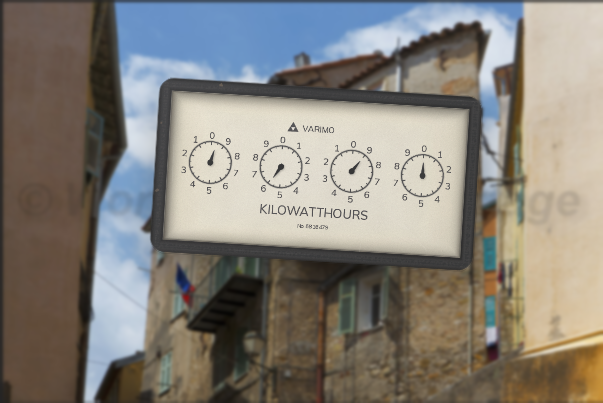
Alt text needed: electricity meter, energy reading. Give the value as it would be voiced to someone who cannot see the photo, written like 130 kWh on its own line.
9590 kWh
